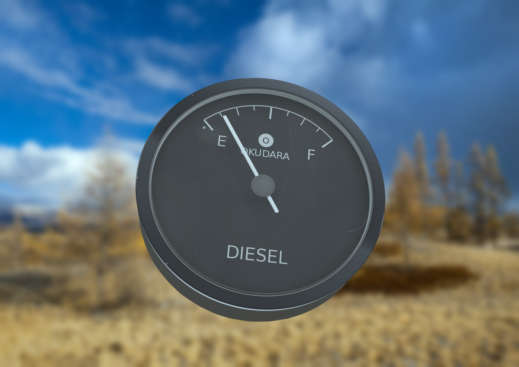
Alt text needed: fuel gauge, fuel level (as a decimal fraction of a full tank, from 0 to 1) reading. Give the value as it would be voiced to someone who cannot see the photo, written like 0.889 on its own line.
0.125
